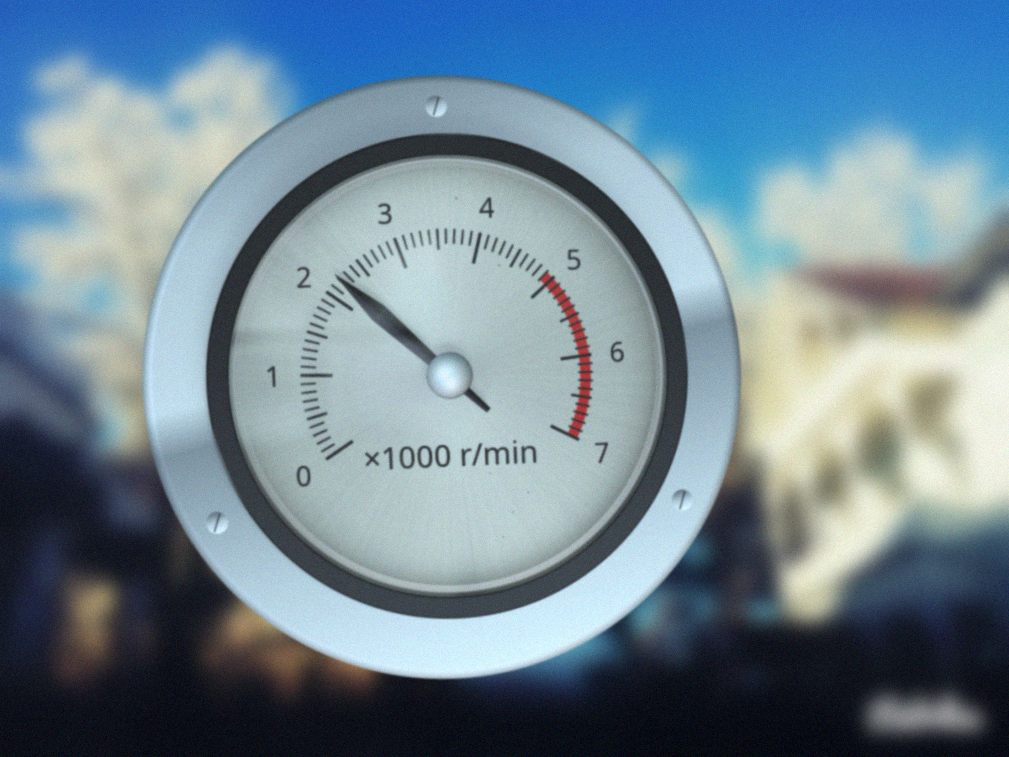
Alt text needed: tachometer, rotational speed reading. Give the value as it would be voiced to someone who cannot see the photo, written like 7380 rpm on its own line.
2200 rpm
